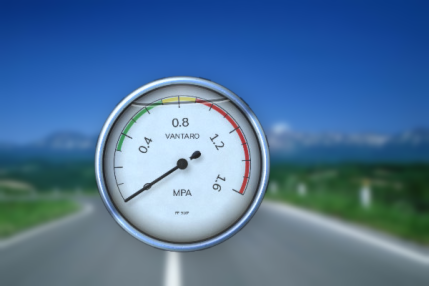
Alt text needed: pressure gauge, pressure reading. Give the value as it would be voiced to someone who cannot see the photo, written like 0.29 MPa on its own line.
0 MPa
